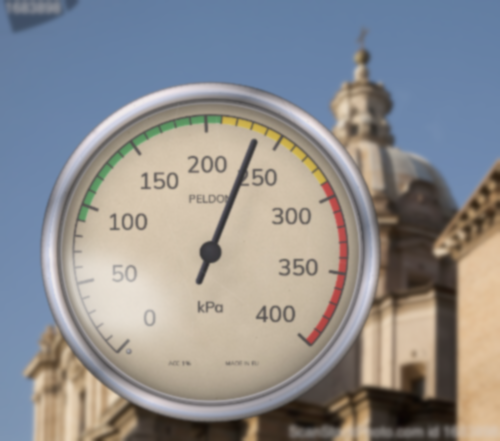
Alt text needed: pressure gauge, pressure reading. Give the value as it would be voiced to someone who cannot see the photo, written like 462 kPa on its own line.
235 kPa
